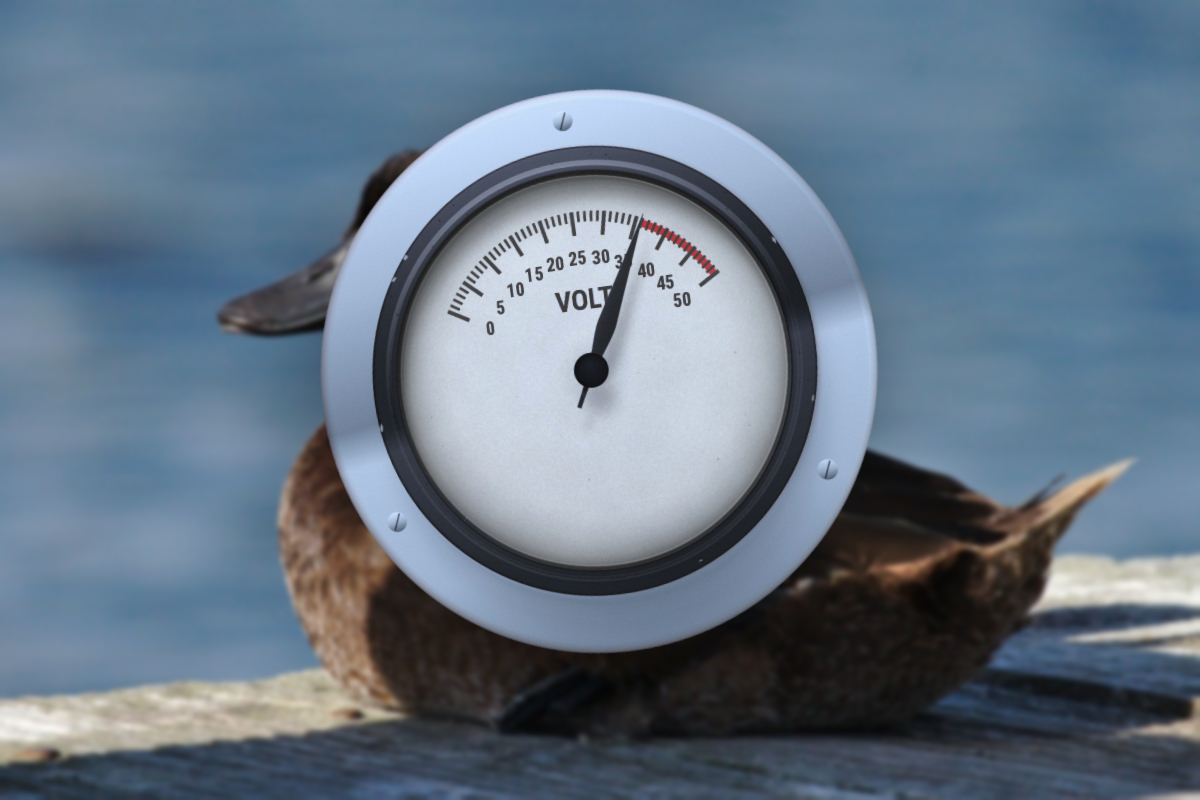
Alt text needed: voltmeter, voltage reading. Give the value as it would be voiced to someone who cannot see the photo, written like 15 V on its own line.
36 V
